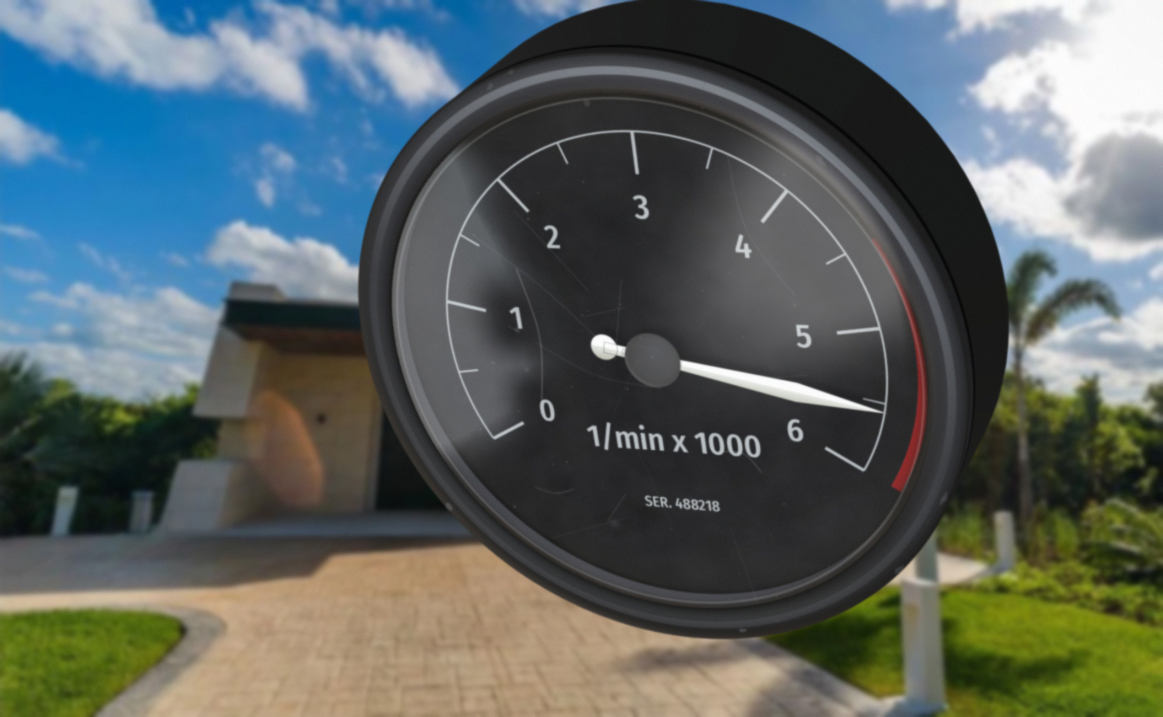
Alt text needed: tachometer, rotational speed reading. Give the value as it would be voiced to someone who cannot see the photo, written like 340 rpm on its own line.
5500 rpm
